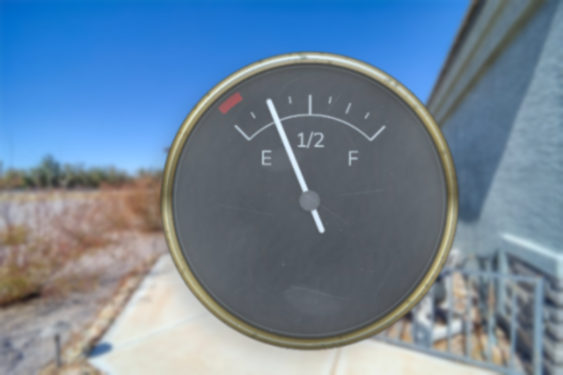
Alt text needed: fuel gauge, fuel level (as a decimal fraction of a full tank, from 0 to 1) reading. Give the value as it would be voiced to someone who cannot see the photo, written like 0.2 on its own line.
0.25
